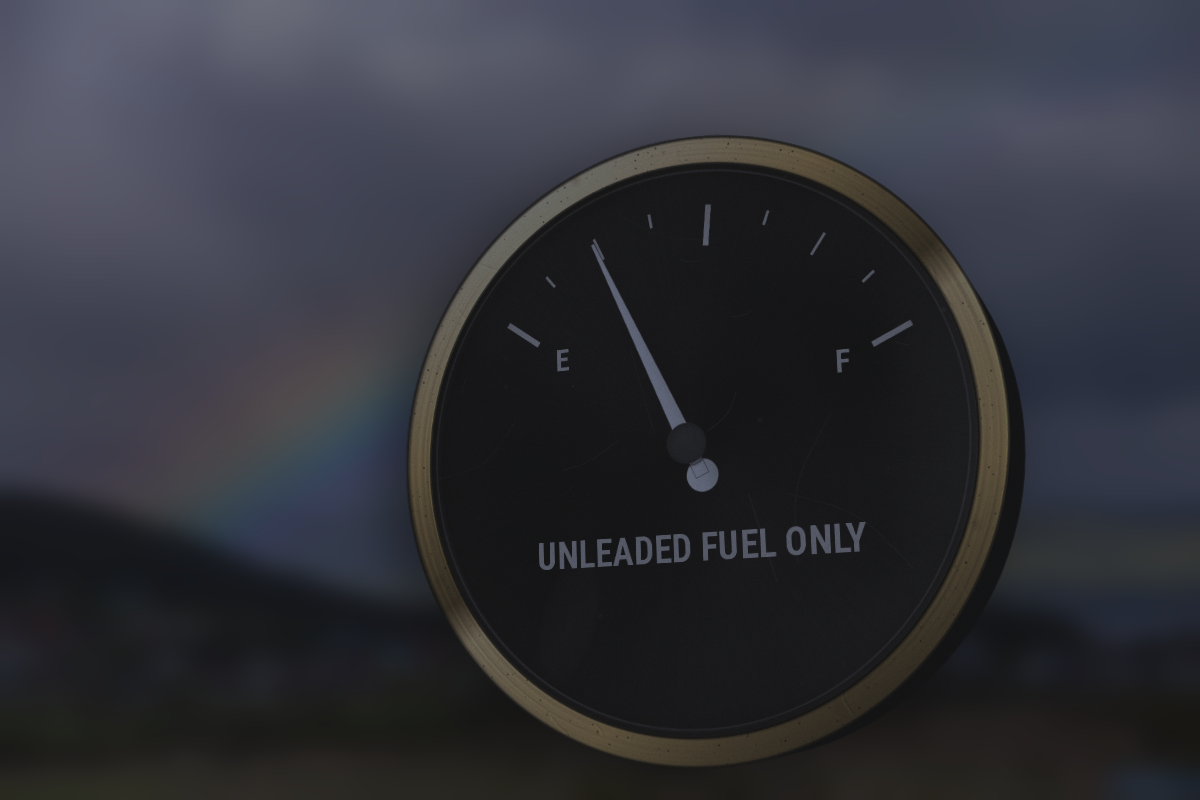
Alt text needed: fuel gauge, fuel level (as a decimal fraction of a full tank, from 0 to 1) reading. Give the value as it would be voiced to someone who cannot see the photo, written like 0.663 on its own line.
0.25
